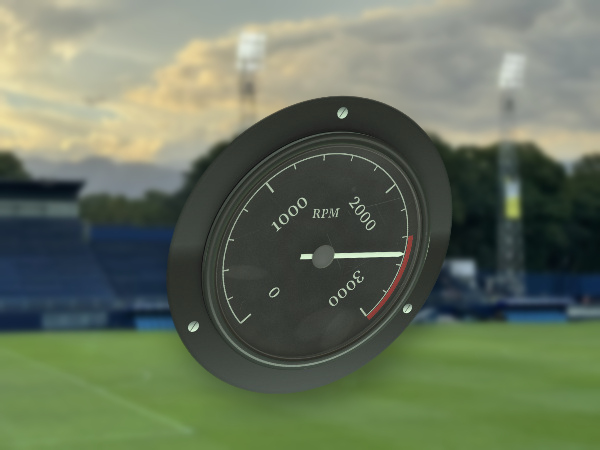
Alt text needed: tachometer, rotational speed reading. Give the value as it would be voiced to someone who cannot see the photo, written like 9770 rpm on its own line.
2500 rpm
